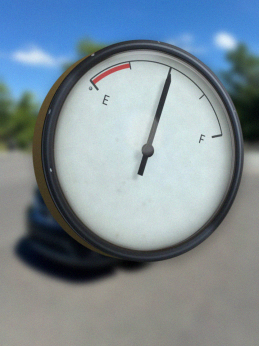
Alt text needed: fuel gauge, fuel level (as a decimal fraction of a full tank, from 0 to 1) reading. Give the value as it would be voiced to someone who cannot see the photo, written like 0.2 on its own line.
0.5
